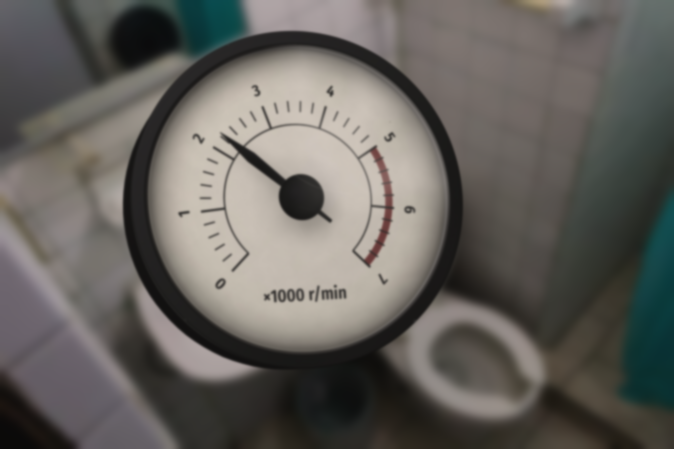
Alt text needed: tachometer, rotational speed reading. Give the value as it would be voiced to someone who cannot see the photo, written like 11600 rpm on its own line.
2200 rpm
